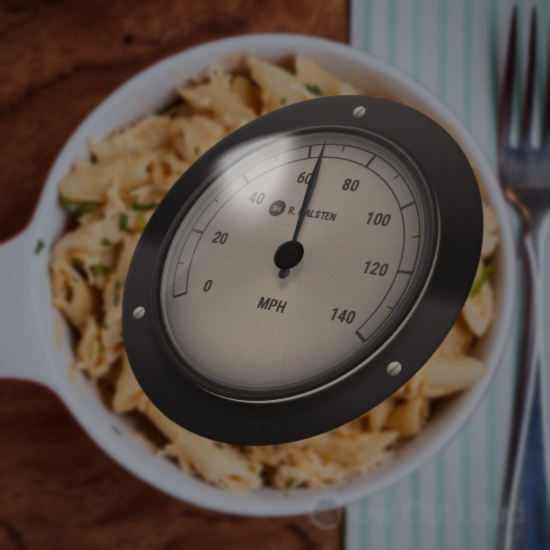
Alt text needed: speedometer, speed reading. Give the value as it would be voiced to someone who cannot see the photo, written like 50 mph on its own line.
65 mph
